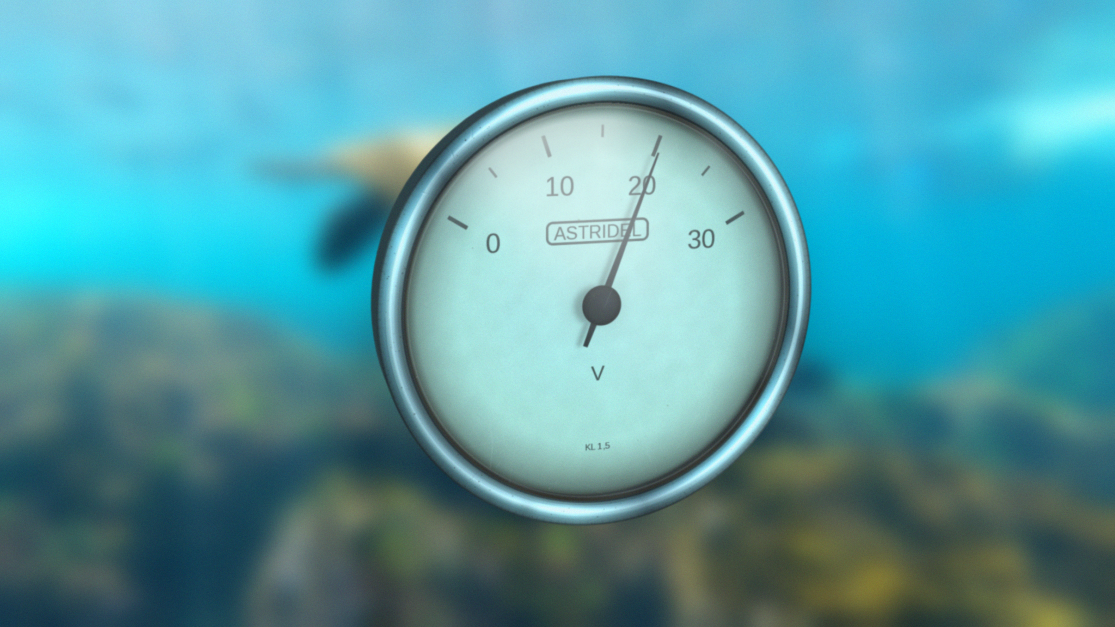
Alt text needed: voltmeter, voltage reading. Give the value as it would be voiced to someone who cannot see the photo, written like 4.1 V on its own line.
20 V
